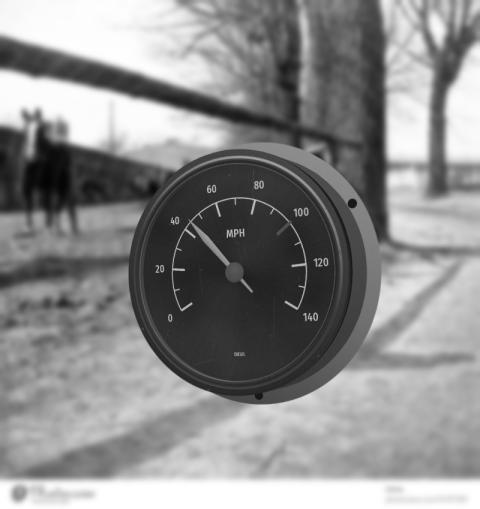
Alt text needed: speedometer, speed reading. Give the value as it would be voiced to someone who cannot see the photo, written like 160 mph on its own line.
45 mph
